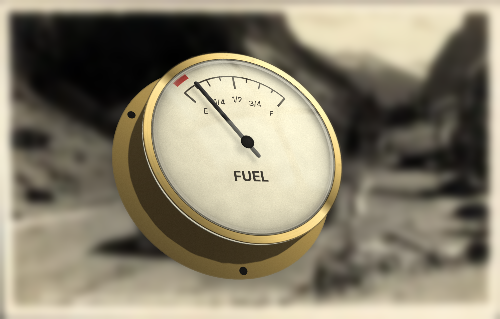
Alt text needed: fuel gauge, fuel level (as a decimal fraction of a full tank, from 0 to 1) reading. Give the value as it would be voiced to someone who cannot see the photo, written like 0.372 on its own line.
0.125
